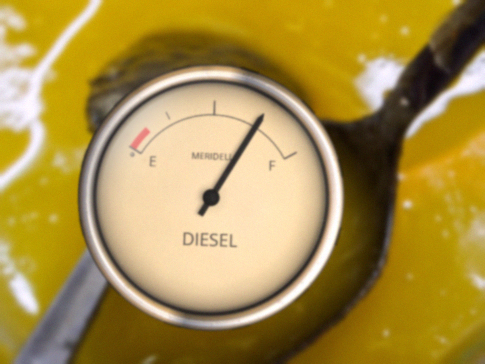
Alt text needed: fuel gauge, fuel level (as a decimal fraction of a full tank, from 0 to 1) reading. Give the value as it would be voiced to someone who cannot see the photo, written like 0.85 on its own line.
0.75
